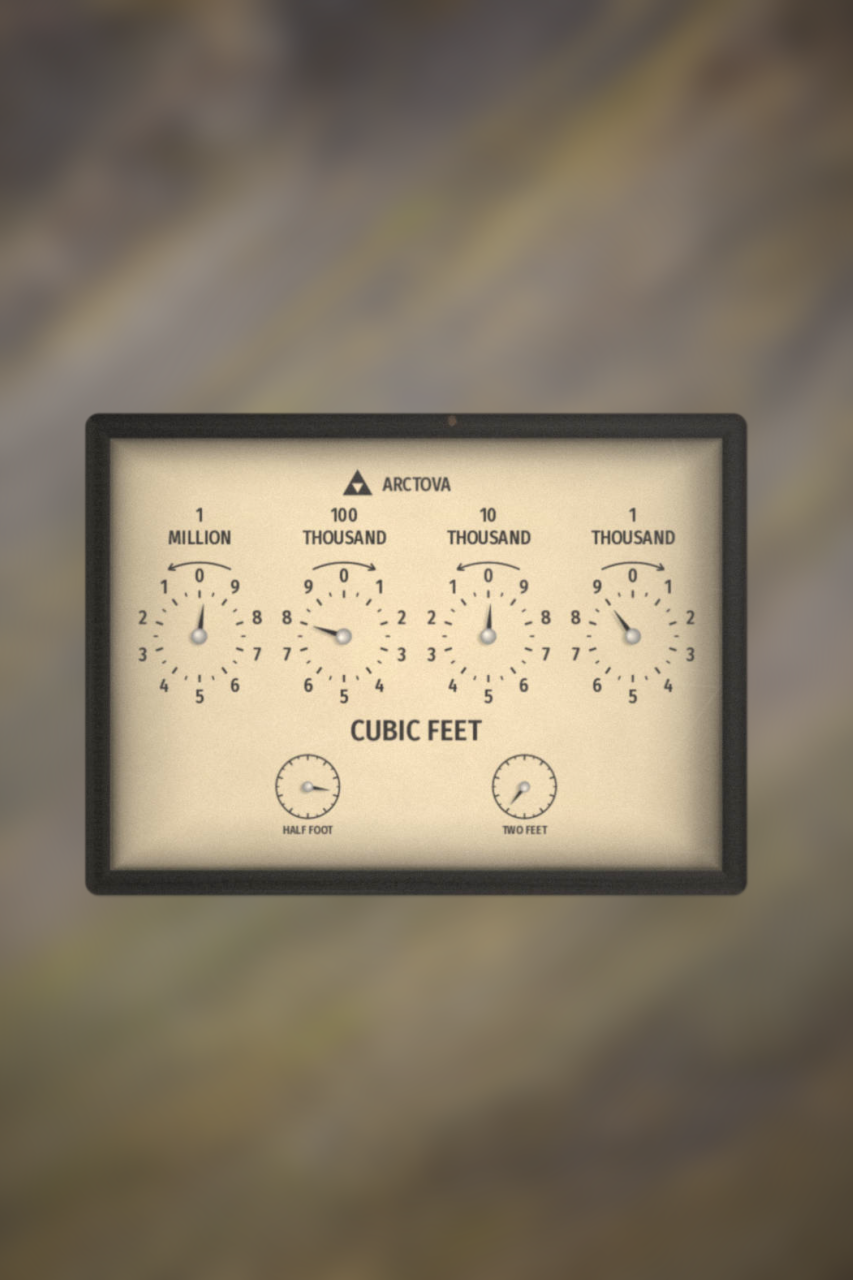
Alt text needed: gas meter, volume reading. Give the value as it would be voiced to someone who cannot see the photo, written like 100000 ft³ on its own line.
979900 ft³
